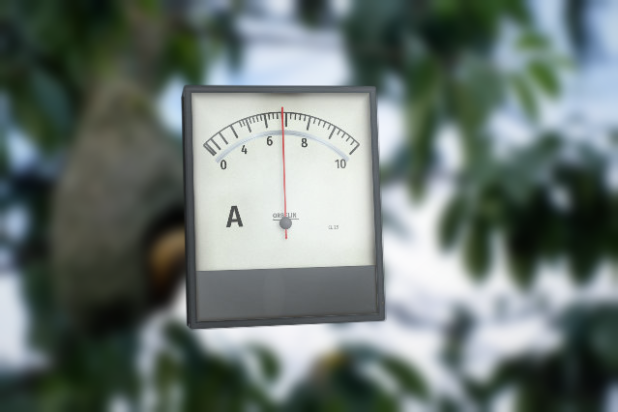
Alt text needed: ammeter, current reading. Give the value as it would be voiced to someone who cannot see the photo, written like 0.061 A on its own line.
6.8 A
